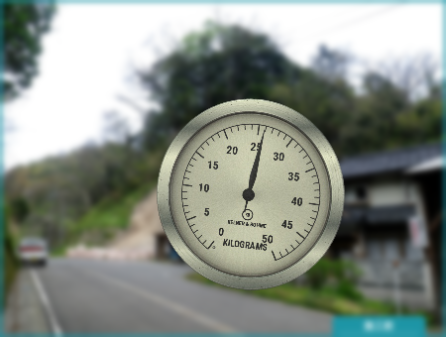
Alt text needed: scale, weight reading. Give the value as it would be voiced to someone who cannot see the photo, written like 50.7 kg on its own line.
26 kg
